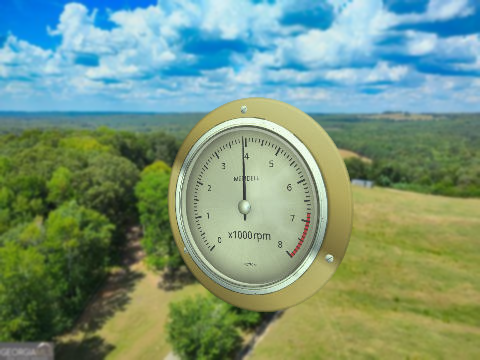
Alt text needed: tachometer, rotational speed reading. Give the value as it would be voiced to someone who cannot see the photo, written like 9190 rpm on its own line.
4000 rpm
